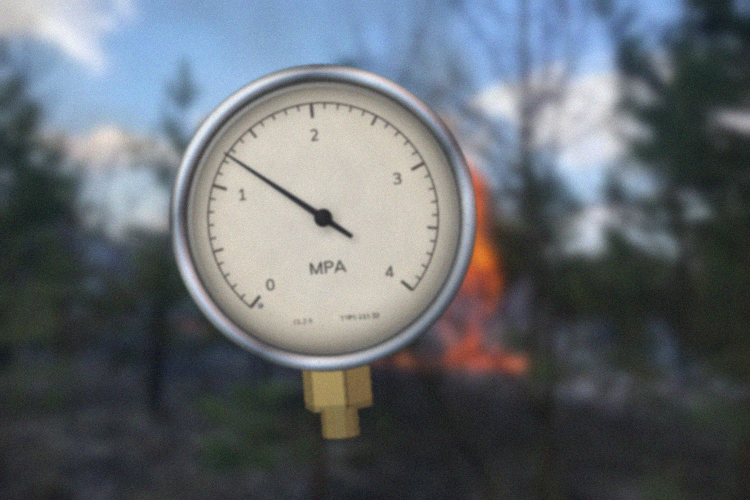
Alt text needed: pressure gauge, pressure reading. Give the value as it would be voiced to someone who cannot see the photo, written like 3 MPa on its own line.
1.25 MPa
